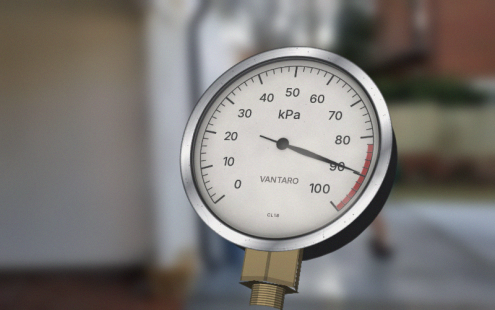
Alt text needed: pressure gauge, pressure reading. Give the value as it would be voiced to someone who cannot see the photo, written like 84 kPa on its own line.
90 kPa
